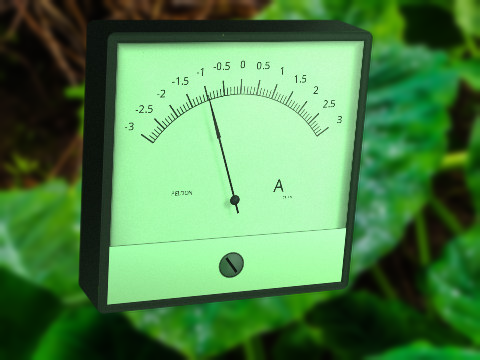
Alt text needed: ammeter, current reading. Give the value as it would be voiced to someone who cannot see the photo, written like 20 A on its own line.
-1 A
